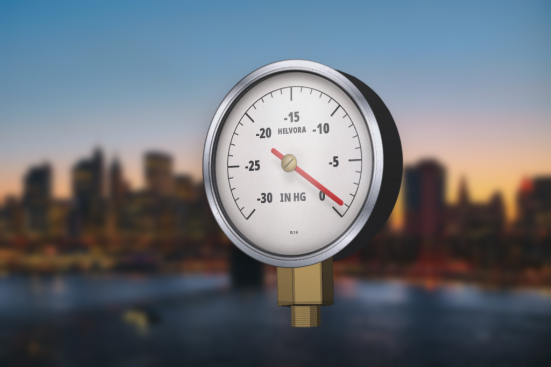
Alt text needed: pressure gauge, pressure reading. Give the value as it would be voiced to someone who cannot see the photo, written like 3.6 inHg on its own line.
-1 inHg
